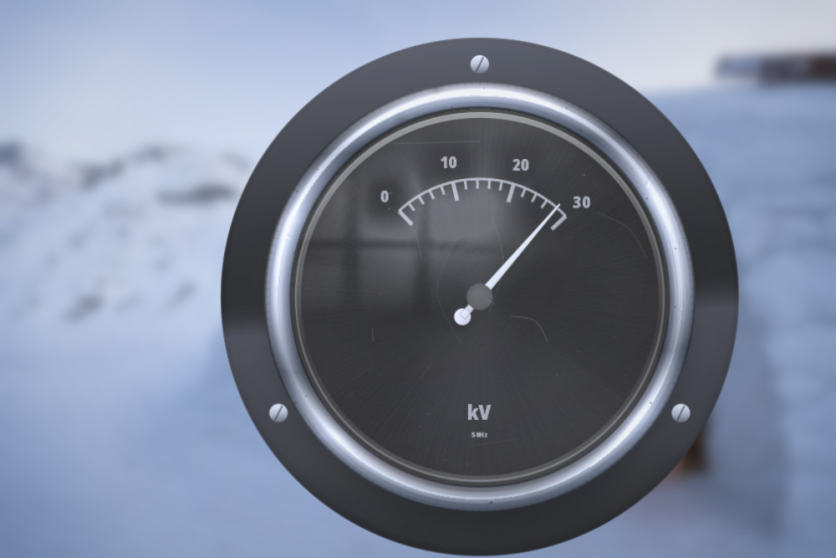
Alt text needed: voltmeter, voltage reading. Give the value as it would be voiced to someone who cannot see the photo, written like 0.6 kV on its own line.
28 kV
